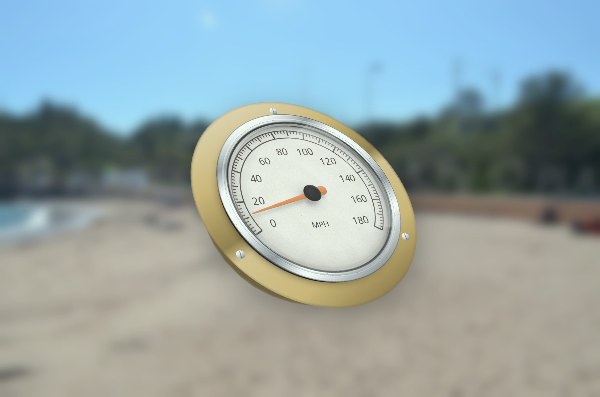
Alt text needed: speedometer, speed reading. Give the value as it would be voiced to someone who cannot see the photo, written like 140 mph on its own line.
10 mph
